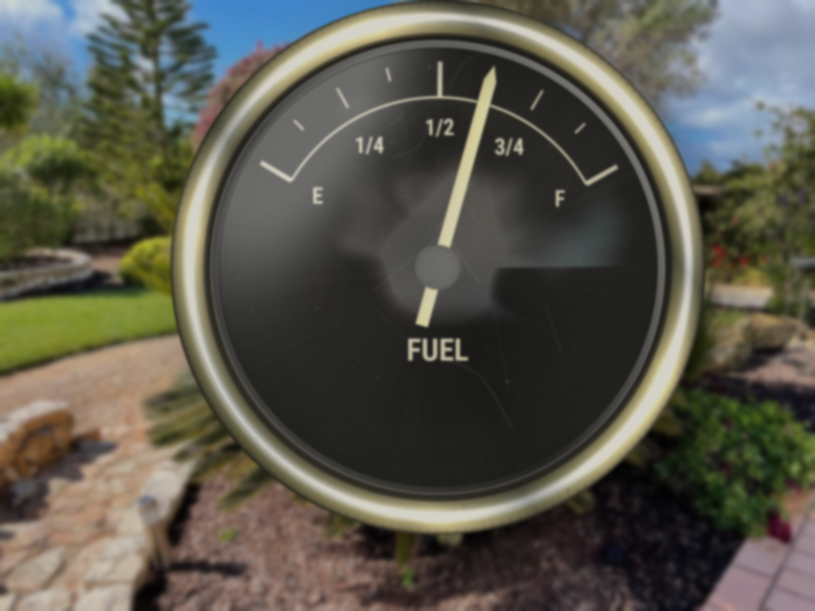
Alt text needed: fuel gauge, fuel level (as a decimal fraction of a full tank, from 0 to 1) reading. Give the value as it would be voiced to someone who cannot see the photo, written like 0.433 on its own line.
0.625
